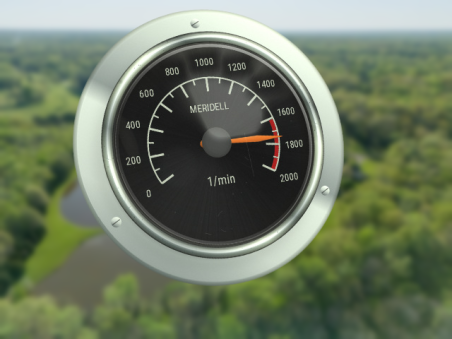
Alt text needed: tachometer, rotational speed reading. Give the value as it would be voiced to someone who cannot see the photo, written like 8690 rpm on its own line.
1750 rpm
